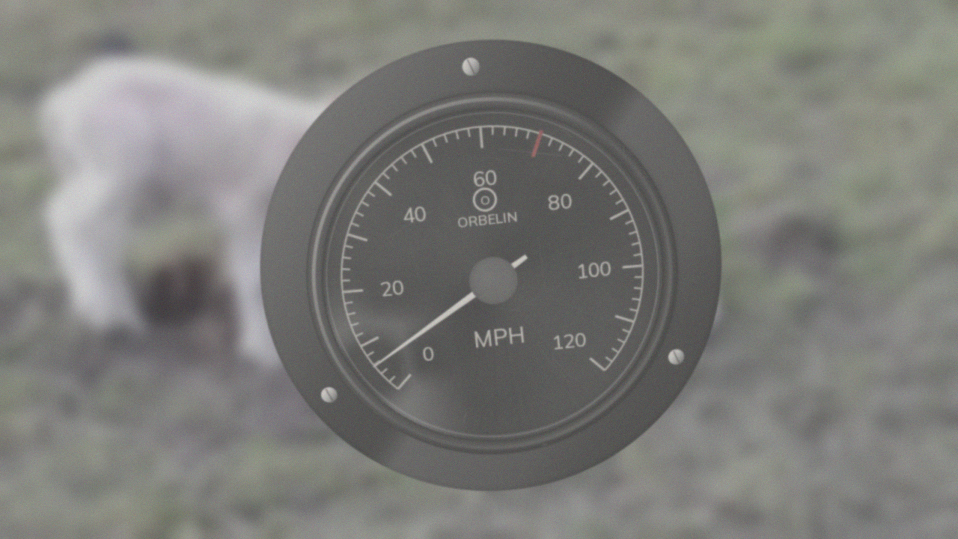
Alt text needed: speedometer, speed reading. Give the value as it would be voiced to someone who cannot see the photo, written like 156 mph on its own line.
6 mph
